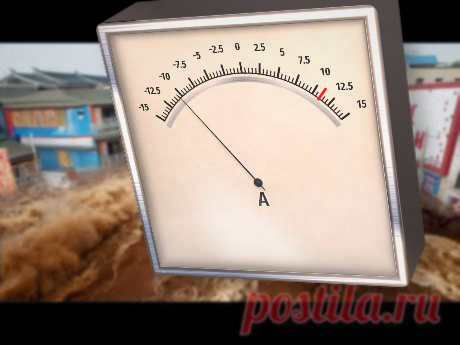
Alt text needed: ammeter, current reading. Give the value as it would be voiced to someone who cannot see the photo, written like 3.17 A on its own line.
-10 A
